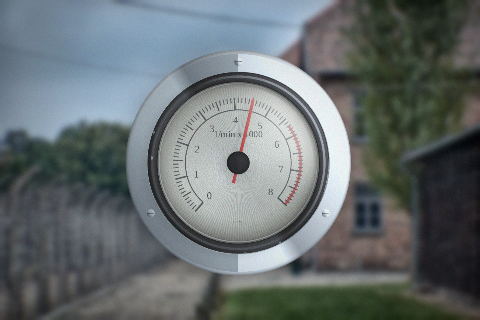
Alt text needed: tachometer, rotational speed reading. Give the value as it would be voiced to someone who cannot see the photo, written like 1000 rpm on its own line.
4500 rpm
